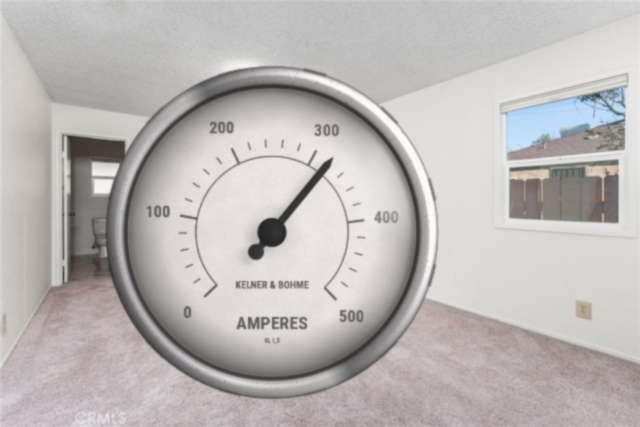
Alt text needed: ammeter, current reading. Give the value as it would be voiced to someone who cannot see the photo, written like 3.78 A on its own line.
320 A
